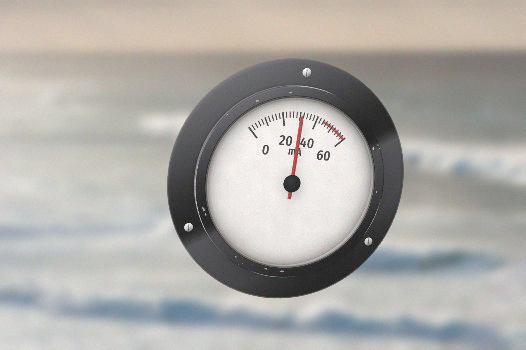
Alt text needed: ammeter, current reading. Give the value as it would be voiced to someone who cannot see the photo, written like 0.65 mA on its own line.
30 mA
